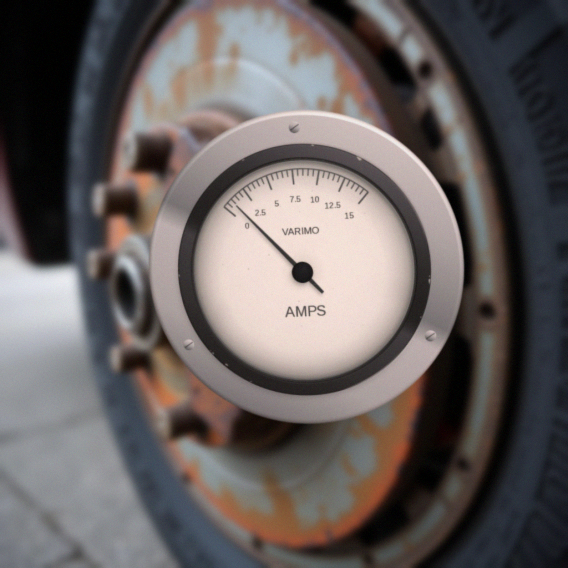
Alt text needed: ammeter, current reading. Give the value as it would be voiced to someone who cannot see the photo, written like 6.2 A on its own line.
1 A
